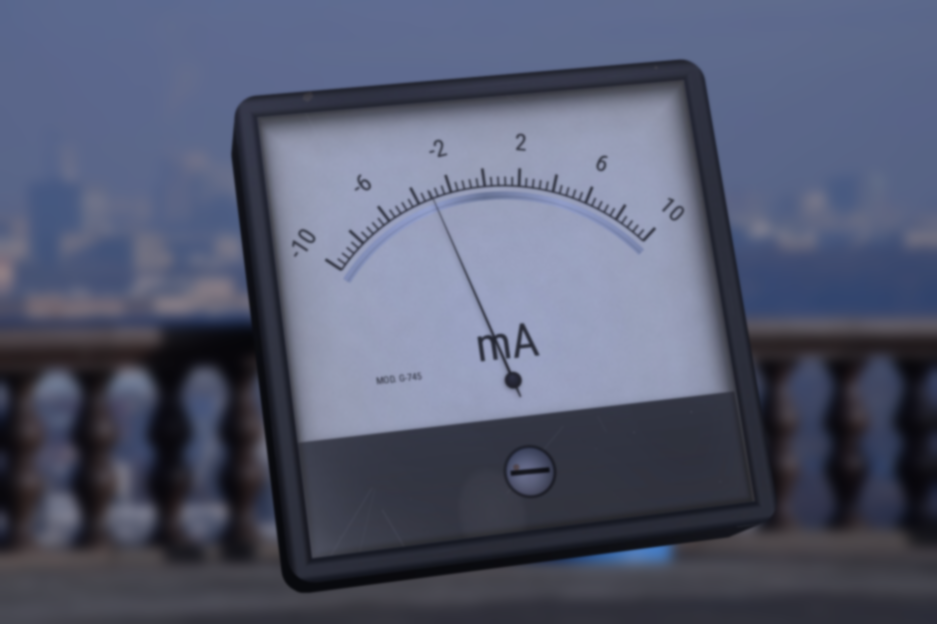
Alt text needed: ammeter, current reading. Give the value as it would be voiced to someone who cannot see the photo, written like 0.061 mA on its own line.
-3.2 mA
